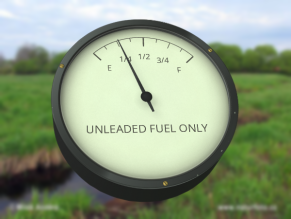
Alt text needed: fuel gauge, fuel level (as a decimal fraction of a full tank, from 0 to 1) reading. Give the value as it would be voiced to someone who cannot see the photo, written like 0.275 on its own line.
0.25
